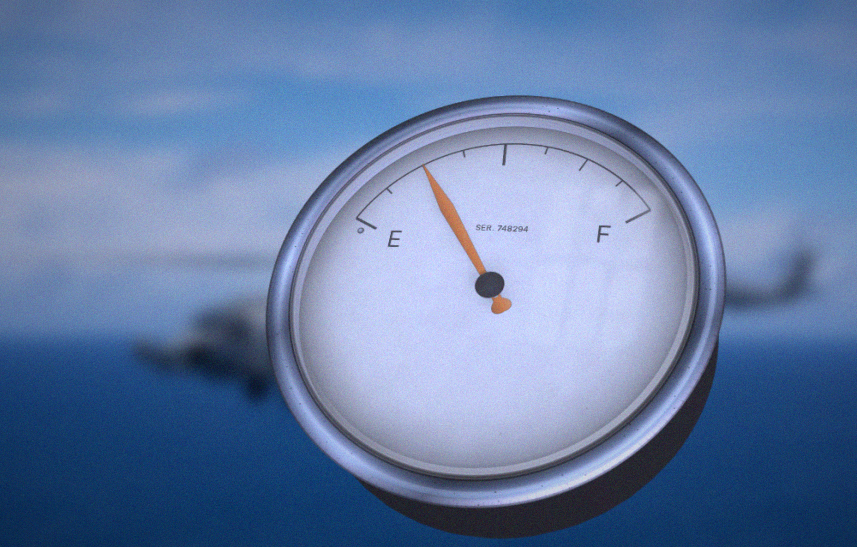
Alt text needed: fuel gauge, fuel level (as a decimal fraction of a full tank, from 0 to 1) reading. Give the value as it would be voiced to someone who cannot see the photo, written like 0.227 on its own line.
0.25
